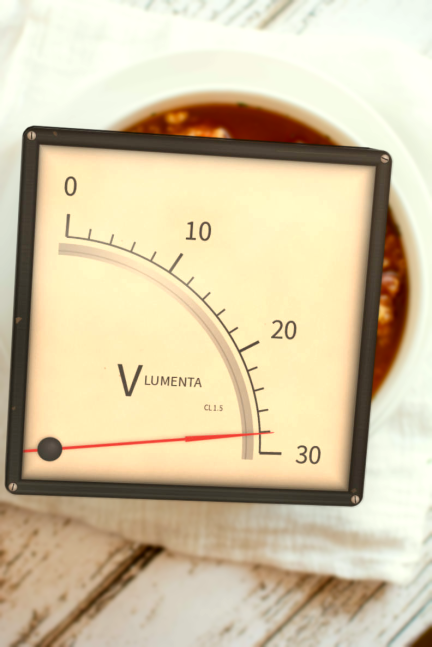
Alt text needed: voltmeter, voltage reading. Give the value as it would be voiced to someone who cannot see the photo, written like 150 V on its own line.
28 V
